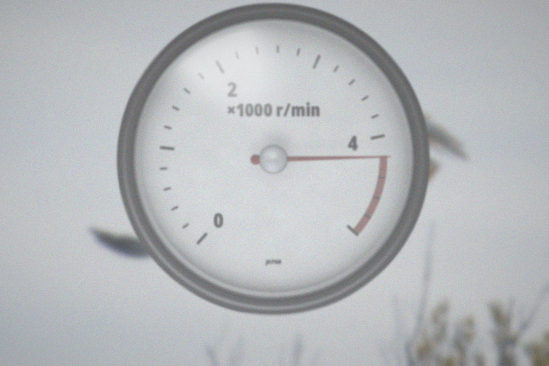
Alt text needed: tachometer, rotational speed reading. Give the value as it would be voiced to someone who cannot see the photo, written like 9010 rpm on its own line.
4200 rpm
